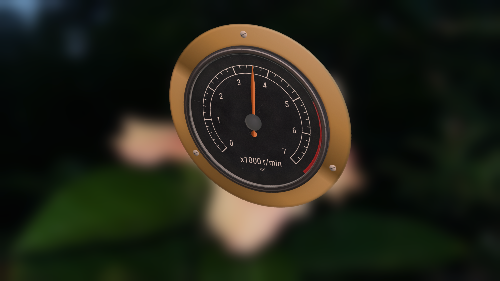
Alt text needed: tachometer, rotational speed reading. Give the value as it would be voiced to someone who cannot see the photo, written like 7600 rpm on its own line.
3600 rpm
